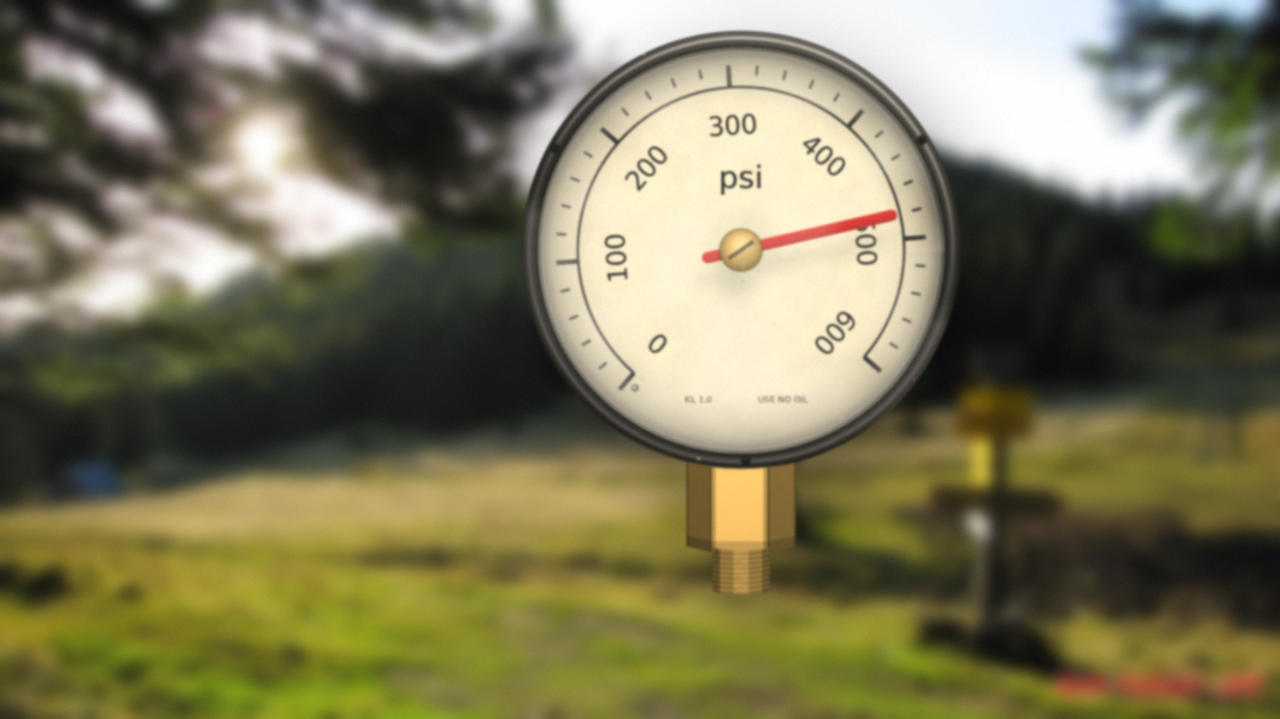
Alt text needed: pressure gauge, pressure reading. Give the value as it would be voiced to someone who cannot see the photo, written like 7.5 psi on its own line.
480 psi
